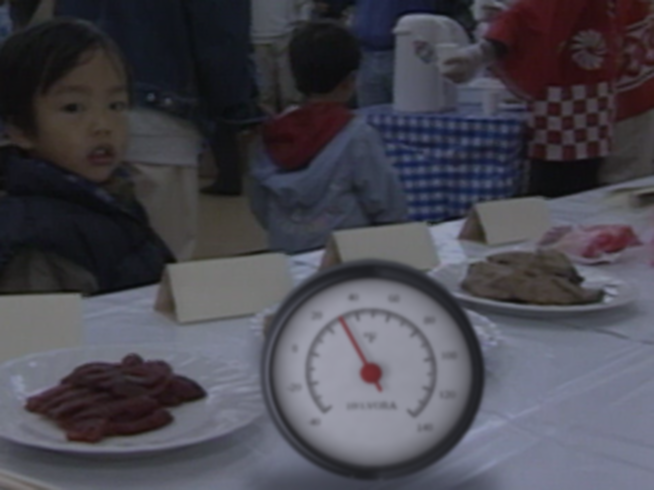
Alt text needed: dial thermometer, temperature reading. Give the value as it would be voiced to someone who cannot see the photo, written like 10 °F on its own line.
30 °F
